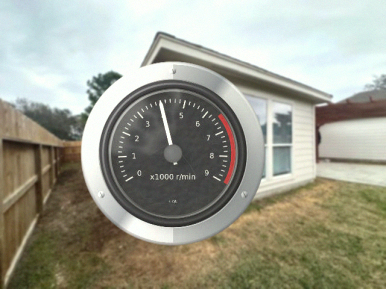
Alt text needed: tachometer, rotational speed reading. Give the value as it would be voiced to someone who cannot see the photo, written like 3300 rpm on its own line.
4000 rpm
